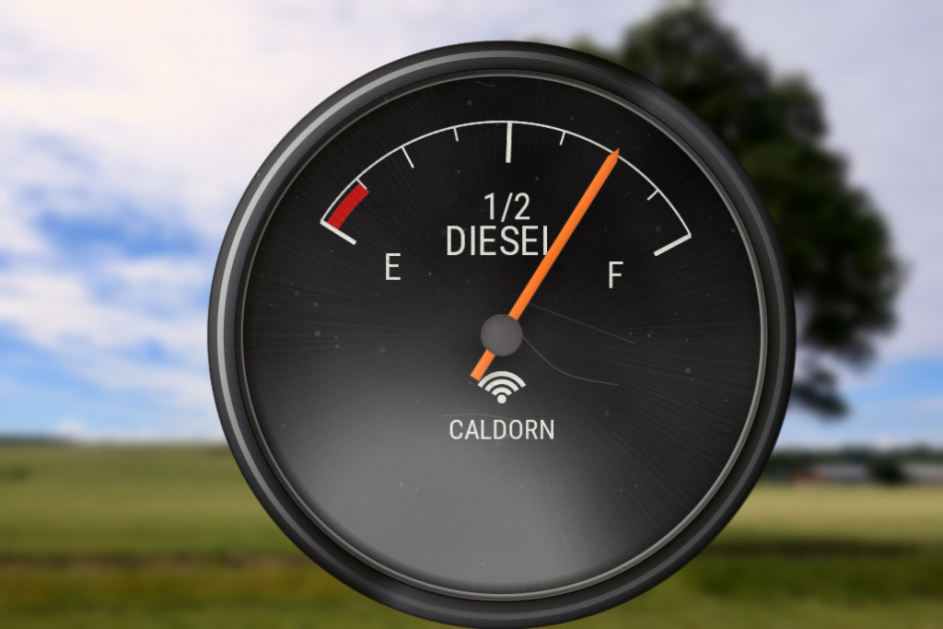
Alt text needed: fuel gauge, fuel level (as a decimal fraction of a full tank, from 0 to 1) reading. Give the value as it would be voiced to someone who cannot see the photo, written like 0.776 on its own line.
0.75
